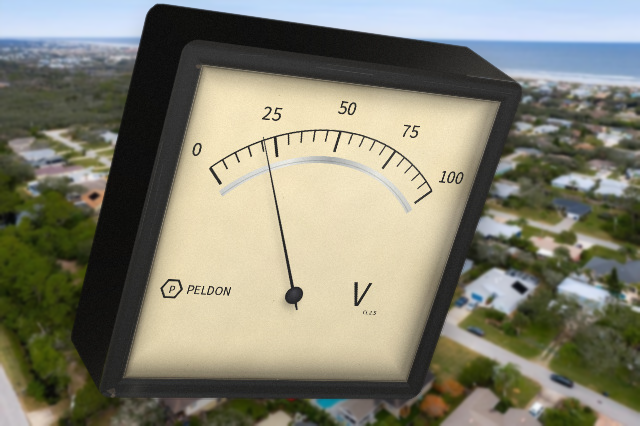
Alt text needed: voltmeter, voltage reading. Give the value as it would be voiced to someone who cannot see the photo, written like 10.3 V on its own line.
20 V
